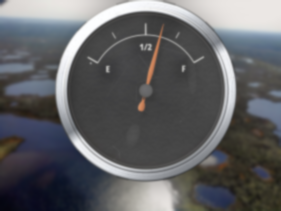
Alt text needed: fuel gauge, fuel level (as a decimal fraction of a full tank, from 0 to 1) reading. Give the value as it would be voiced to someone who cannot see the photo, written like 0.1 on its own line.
0.625
